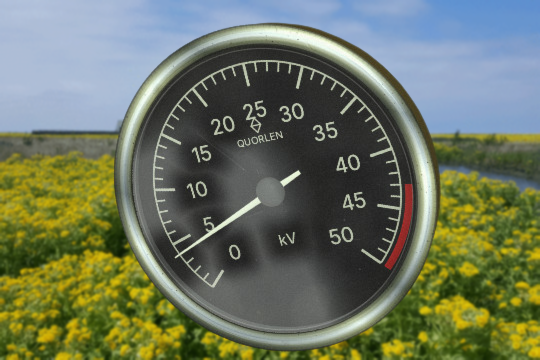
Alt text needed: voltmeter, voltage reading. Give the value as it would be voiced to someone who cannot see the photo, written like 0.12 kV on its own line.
4 kV
